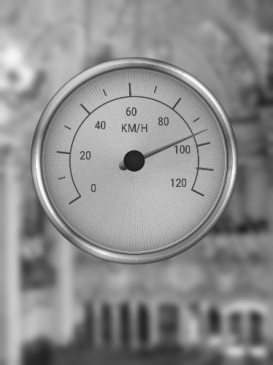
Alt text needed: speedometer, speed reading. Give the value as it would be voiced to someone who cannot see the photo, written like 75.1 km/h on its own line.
95 km/h
